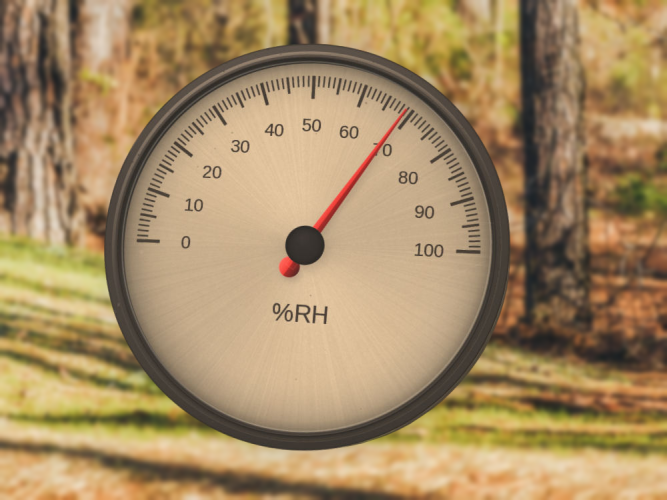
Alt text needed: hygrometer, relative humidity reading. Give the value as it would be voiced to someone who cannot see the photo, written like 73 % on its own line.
69 %
